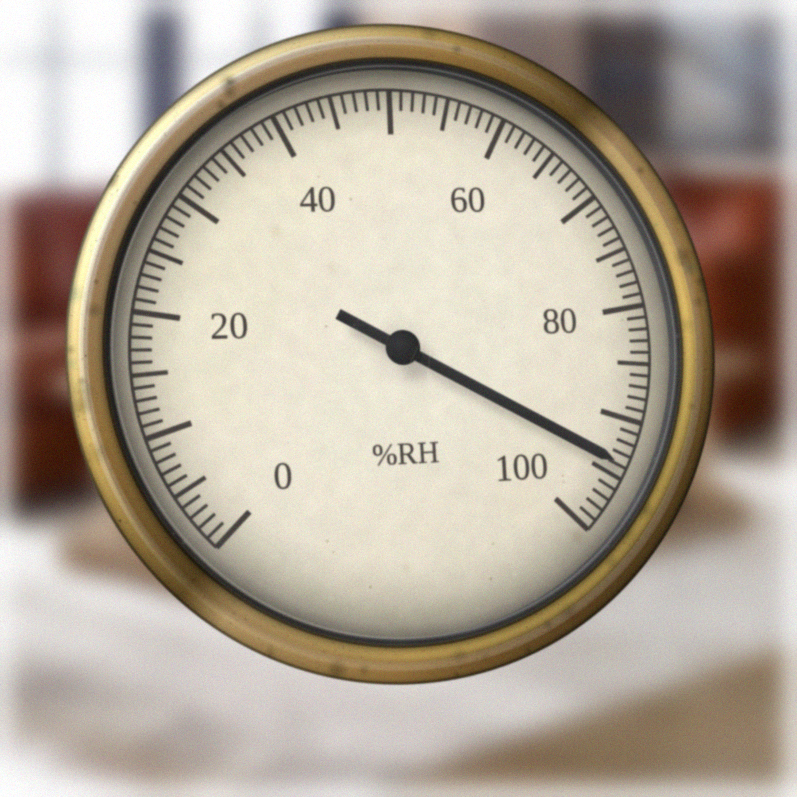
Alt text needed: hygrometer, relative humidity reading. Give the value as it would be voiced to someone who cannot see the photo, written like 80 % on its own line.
94 %
